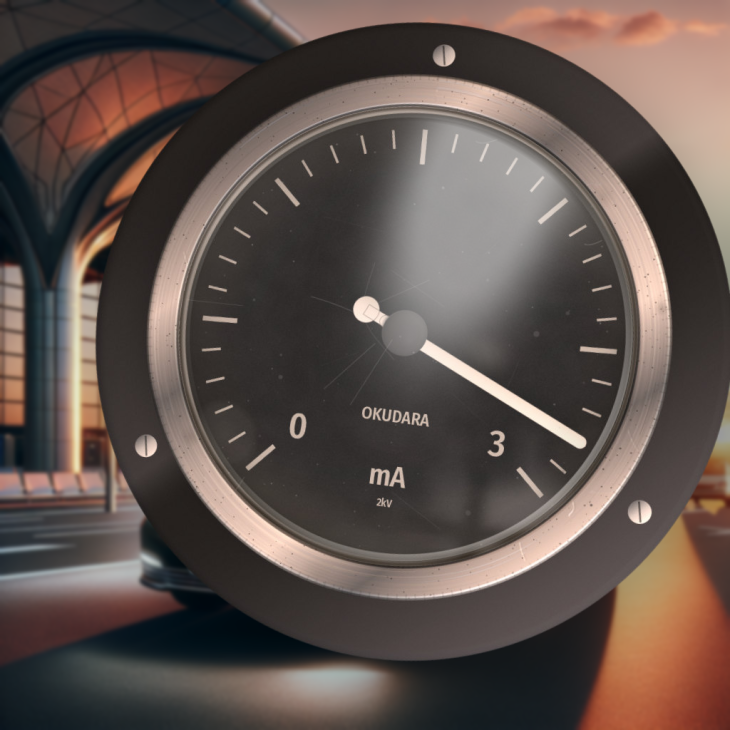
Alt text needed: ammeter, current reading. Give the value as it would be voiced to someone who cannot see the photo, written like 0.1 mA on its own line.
2.8 mA
